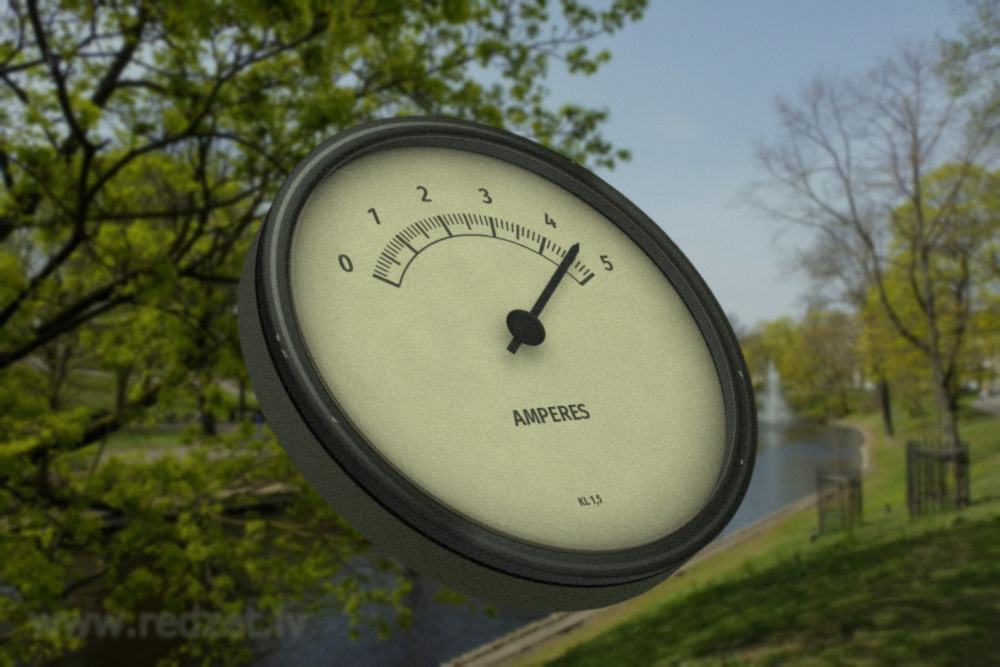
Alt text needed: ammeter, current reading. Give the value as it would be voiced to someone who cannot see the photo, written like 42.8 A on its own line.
4.5 A
